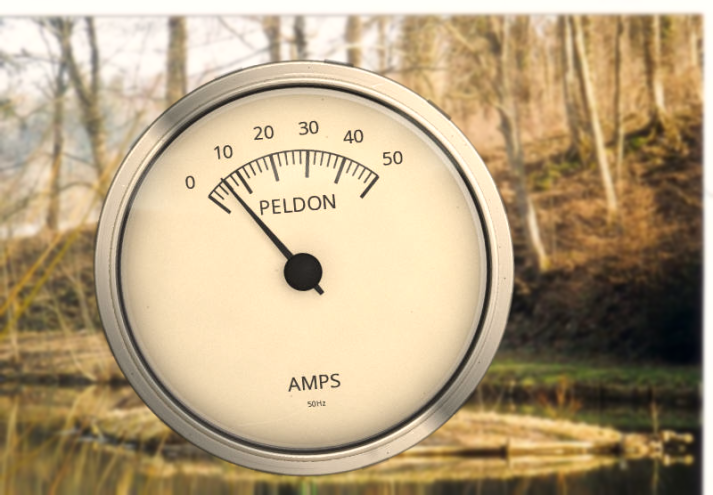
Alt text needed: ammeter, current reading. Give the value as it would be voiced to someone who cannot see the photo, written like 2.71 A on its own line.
6 A
